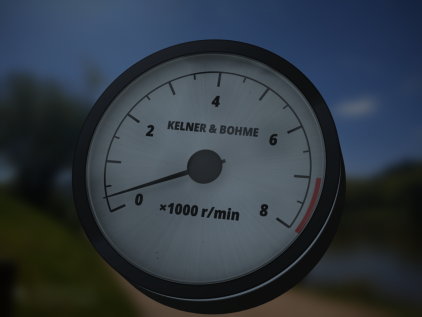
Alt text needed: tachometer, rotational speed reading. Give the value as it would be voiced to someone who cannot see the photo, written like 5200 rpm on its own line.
250 rpm
